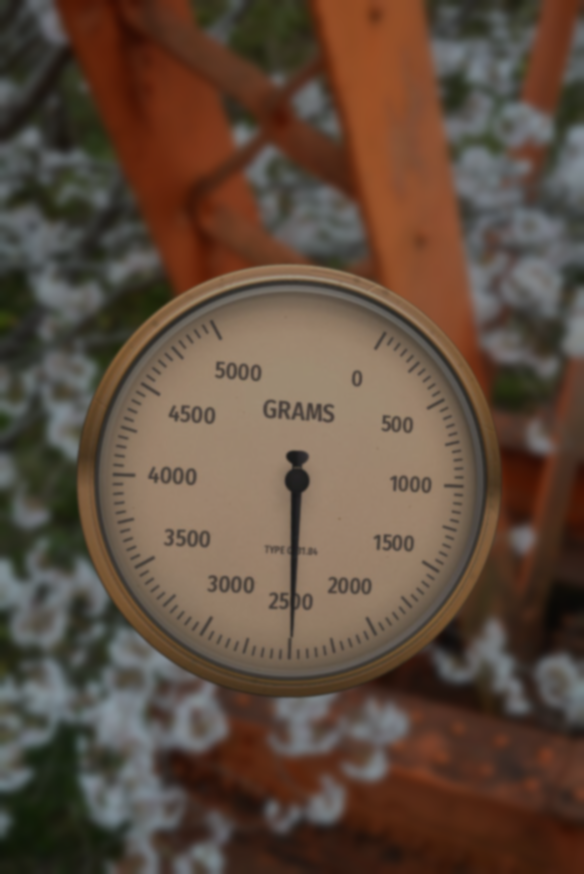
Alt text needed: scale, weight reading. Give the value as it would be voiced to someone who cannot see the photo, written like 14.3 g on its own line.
2500 g
